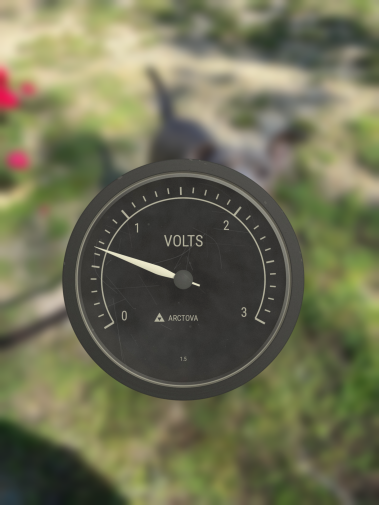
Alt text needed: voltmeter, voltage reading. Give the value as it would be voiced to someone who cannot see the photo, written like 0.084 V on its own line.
0.65 V
